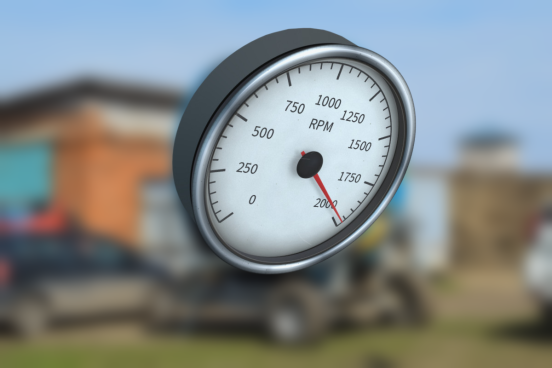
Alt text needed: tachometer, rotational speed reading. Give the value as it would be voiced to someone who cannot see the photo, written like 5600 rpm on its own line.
1975 rpm
